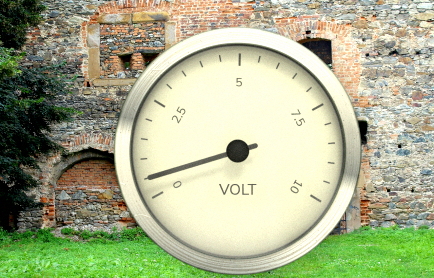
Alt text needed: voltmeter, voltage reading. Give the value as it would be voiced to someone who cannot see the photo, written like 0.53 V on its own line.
0.5 V
